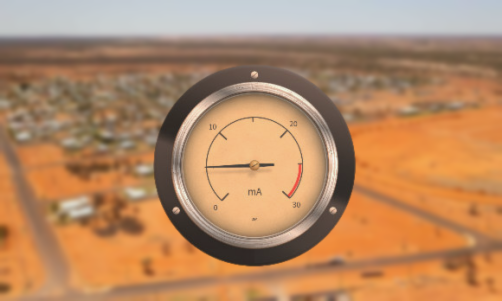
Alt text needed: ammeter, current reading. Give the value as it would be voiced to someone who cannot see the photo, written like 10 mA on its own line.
5 mA
